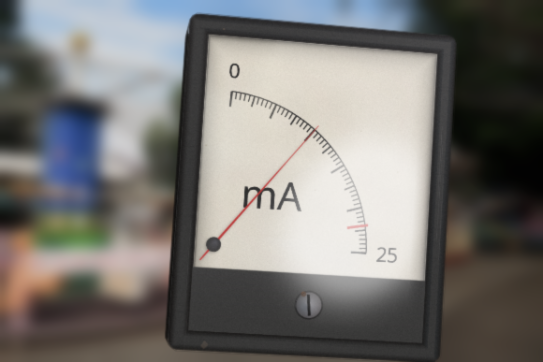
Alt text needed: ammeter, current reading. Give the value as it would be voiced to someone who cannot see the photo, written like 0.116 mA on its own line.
10 mA
